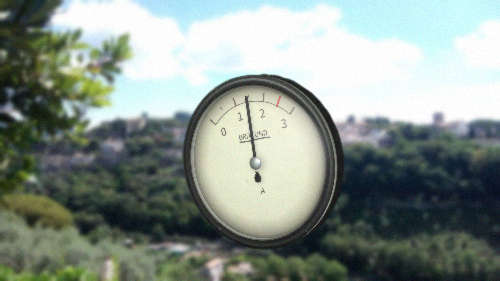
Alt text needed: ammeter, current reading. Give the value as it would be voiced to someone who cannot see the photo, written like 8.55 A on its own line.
1.5 A
